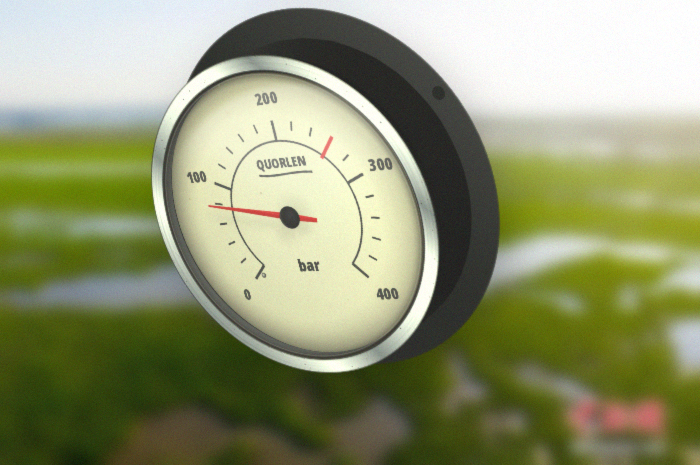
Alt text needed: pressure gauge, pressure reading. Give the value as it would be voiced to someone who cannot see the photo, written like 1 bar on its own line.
80 bar
